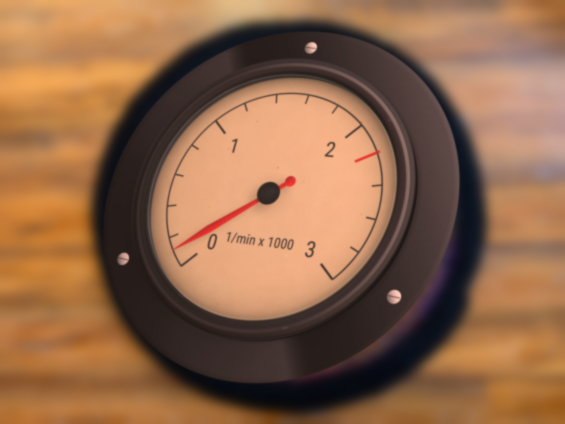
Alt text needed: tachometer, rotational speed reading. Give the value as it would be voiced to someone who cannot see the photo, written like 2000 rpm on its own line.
100 rpm
